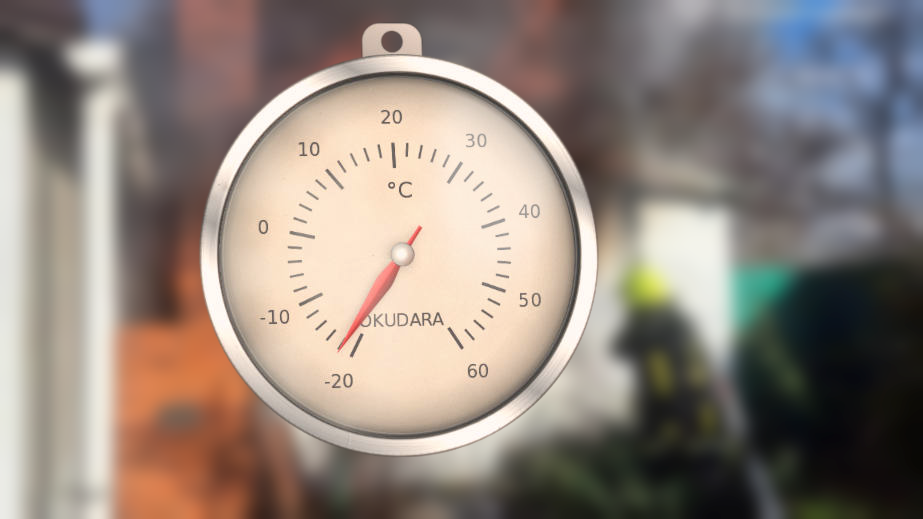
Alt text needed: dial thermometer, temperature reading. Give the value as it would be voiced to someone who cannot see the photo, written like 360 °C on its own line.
-18 °C
